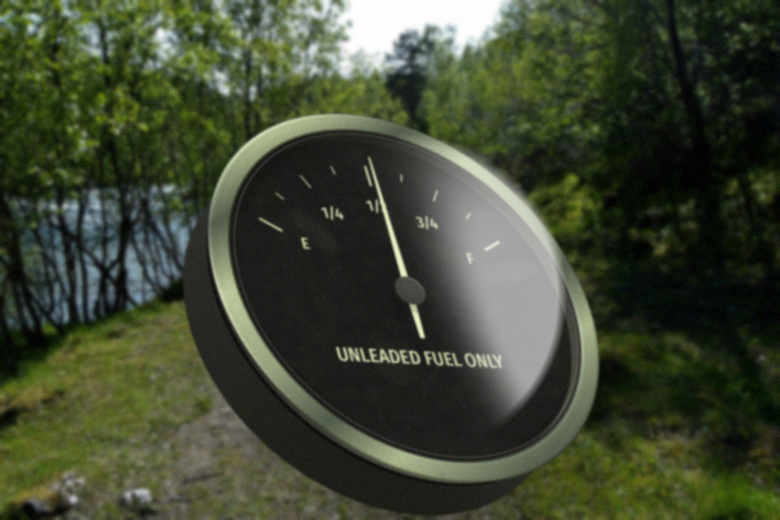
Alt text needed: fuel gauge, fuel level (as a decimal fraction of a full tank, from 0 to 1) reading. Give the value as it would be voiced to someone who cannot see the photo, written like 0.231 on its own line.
0.5
